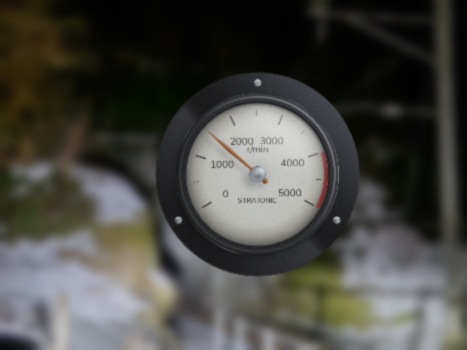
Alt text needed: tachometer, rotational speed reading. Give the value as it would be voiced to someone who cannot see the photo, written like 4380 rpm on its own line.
1500 rpm
